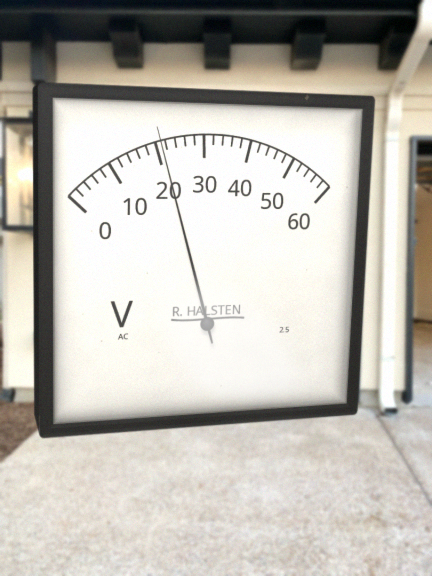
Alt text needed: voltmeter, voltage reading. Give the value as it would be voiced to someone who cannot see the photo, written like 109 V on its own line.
21 V
